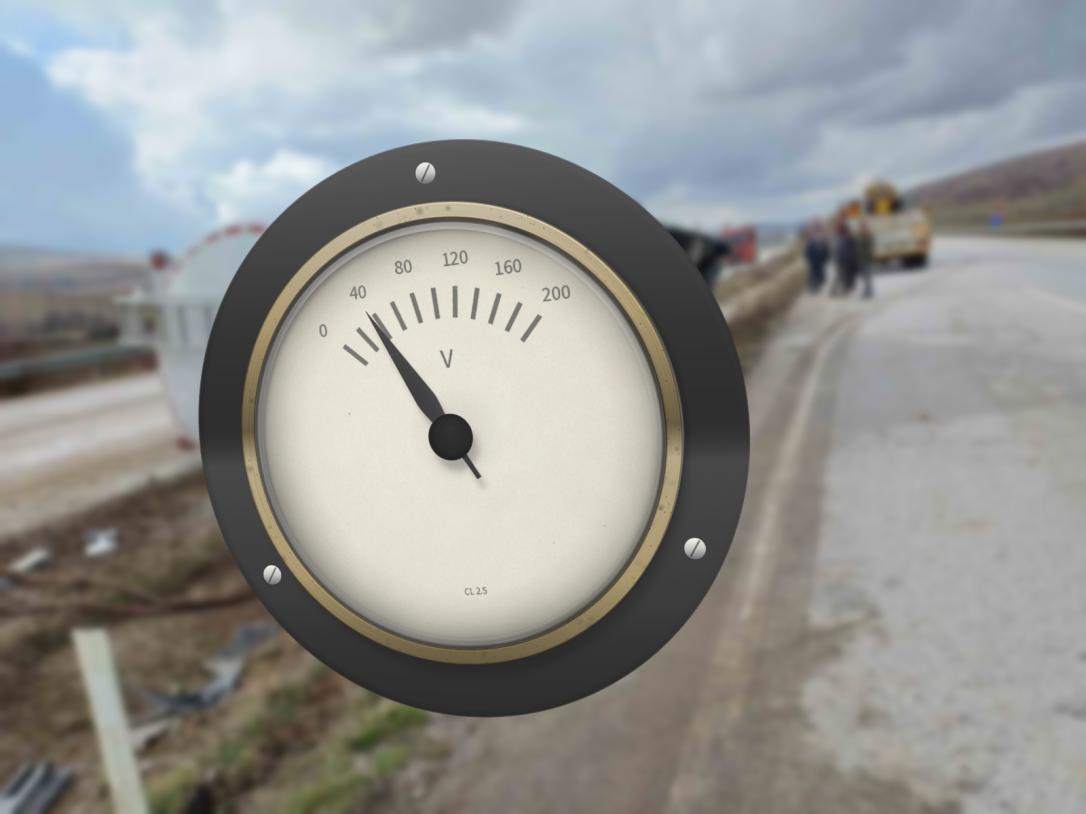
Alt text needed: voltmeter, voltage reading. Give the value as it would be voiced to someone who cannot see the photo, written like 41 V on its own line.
40 V
